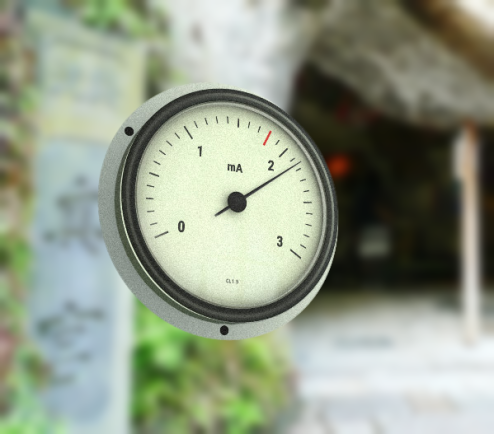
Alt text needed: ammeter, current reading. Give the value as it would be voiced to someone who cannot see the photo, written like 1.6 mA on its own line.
2.15 mA
